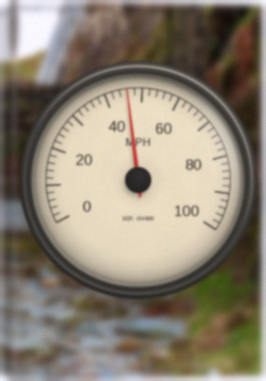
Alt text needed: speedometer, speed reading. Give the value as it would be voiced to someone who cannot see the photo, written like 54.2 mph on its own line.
46 mph
